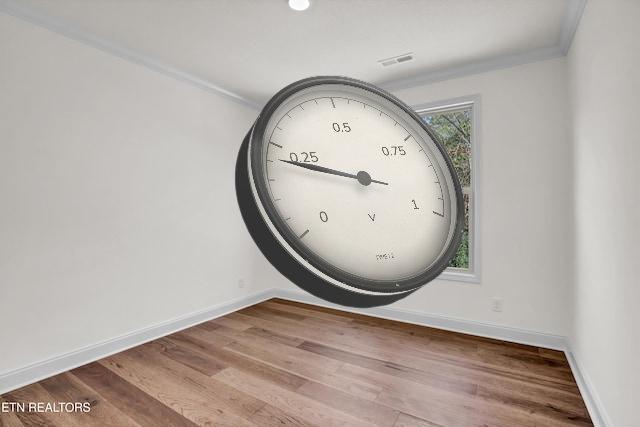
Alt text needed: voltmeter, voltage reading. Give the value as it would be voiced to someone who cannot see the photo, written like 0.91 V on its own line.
0.2 V
